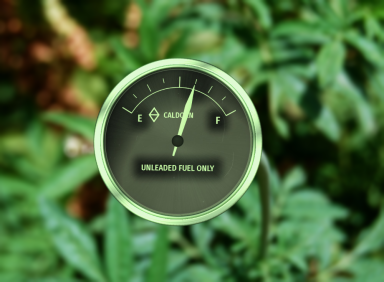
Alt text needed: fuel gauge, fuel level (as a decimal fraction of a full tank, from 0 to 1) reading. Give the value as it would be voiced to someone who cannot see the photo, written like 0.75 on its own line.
0.625
